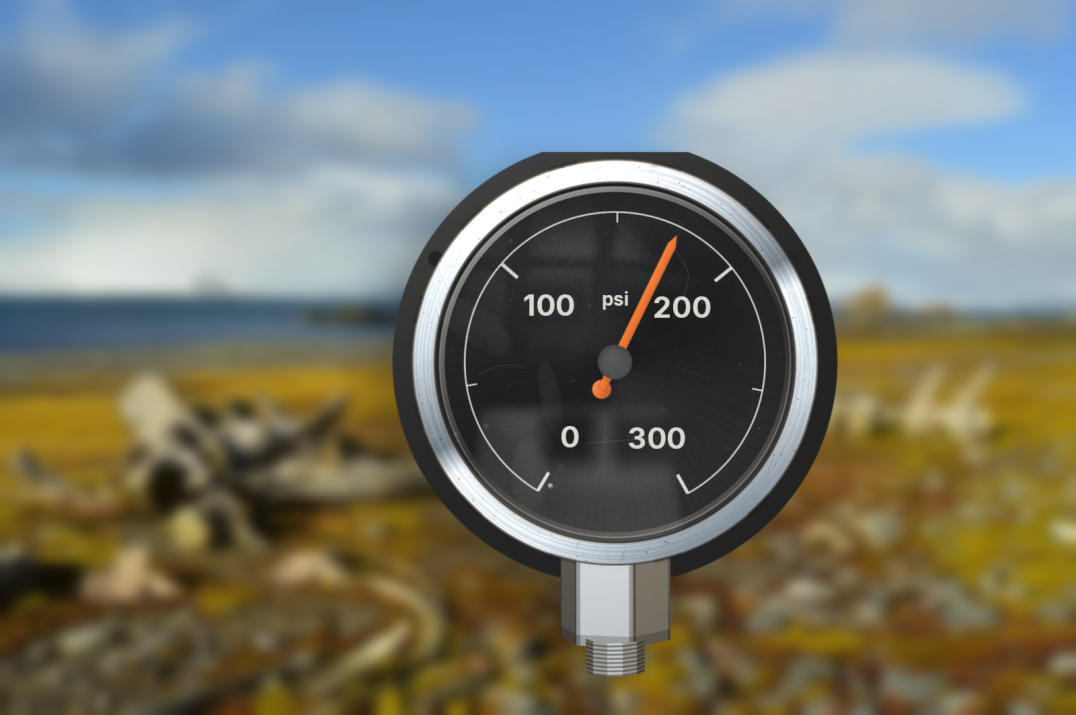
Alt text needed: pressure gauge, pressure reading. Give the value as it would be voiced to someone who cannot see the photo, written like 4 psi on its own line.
175 psi
